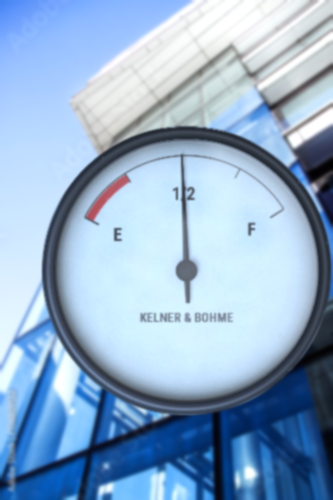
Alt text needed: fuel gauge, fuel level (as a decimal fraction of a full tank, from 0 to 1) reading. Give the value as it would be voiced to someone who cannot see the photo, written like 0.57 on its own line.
0.5
